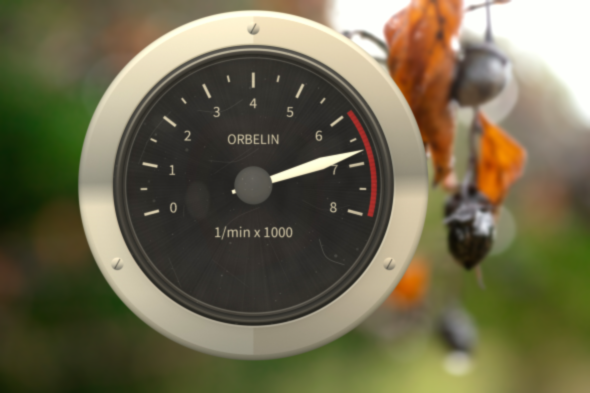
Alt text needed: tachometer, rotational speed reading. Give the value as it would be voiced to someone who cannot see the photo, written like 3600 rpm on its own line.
6750 rpm
